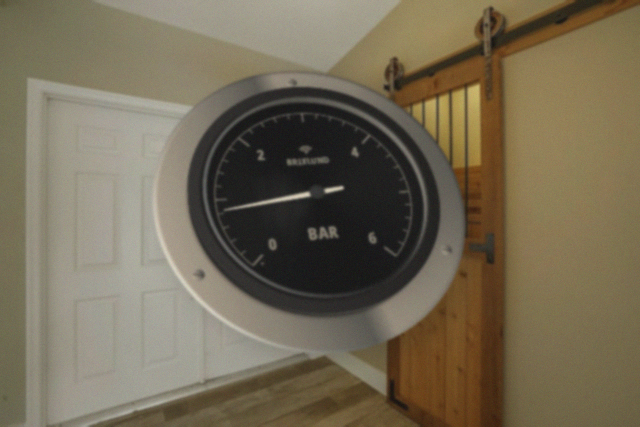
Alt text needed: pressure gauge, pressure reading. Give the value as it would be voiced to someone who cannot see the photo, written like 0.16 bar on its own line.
0.8 bar
